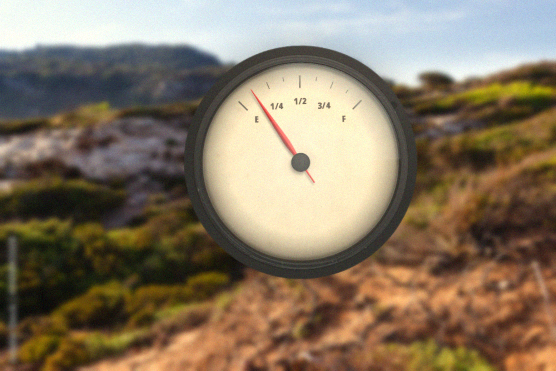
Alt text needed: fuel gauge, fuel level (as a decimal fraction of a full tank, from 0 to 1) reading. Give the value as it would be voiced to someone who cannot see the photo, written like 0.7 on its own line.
0.125
